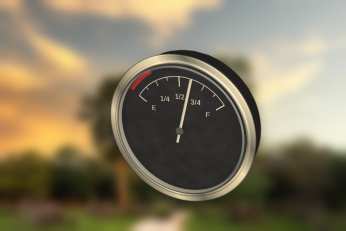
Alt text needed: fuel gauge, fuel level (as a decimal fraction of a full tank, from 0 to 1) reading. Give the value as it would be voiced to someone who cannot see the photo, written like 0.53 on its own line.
0.625
